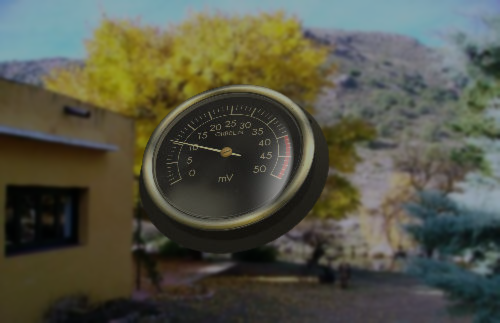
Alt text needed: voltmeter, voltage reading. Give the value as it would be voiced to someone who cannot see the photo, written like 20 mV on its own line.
10 mV
